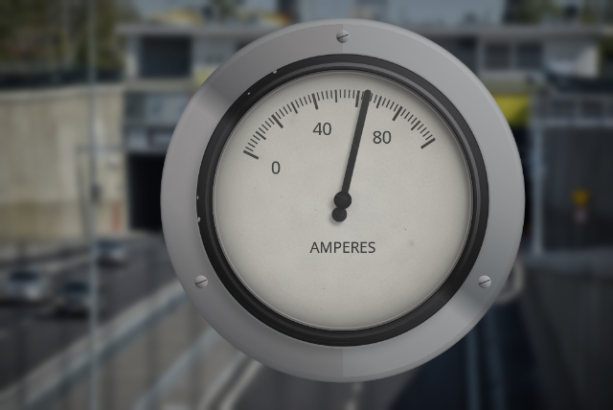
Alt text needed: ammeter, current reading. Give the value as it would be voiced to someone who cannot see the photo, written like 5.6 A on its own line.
64 A
